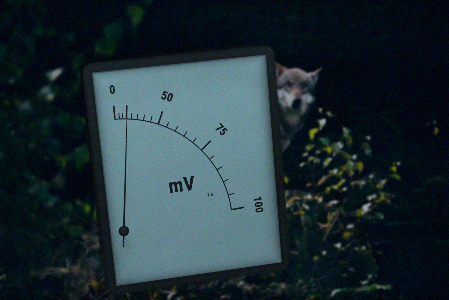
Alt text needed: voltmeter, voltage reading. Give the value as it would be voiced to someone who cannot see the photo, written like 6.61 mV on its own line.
25 mV
